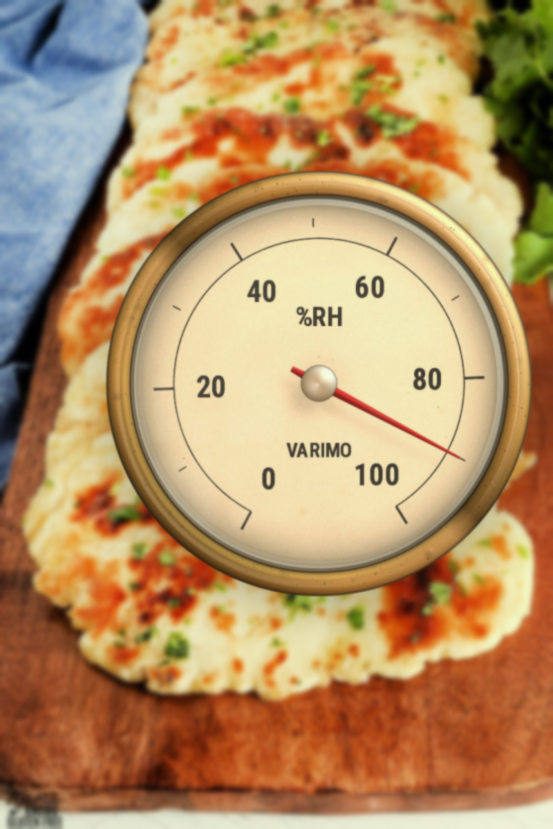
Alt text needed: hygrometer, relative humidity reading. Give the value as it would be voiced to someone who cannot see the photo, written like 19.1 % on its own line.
90 %
